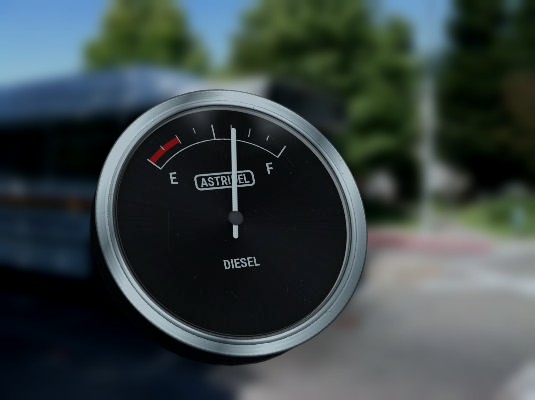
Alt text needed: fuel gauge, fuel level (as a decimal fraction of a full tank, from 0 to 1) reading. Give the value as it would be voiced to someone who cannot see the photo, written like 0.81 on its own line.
0.625
